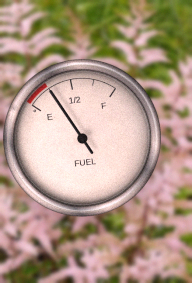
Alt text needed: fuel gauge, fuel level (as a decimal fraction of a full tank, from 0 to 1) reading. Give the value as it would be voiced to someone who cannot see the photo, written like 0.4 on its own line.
0.25
